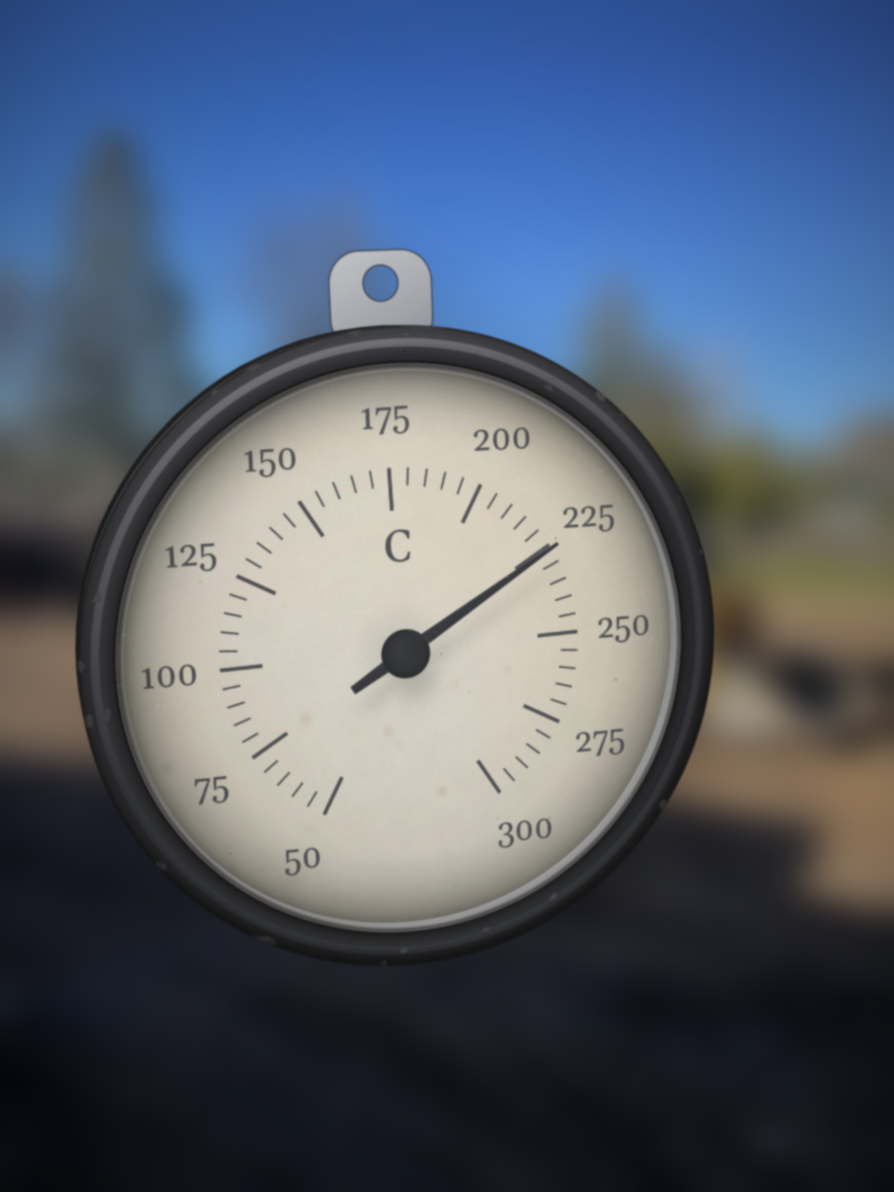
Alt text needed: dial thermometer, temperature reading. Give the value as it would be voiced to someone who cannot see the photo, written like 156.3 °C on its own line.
225 °C
